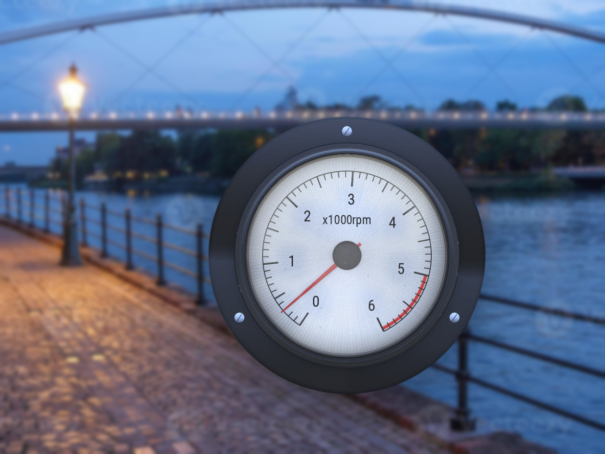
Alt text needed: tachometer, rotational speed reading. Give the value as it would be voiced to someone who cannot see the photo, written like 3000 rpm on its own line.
300 rpm
